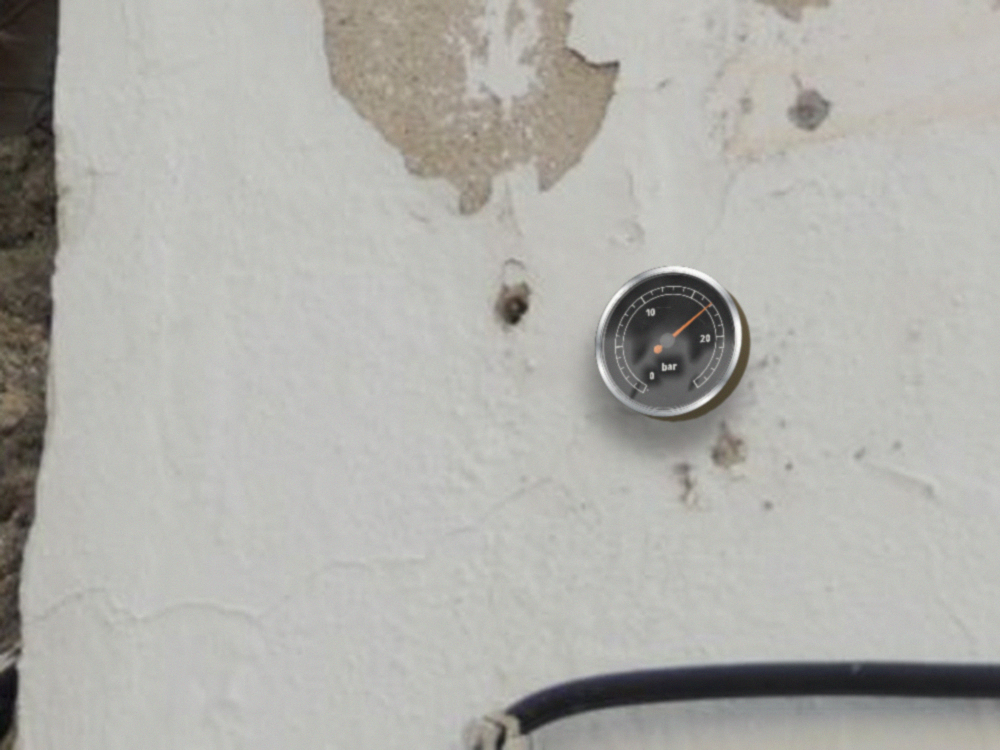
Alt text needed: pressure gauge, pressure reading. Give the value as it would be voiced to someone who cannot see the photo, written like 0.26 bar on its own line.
17 bar
